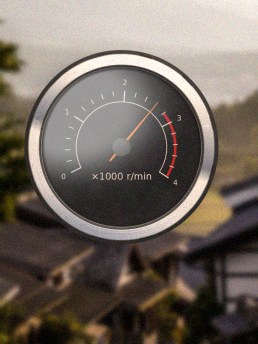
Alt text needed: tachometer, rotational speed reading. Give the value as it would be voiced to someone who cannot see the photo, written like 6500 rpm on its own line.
2600 rpm
